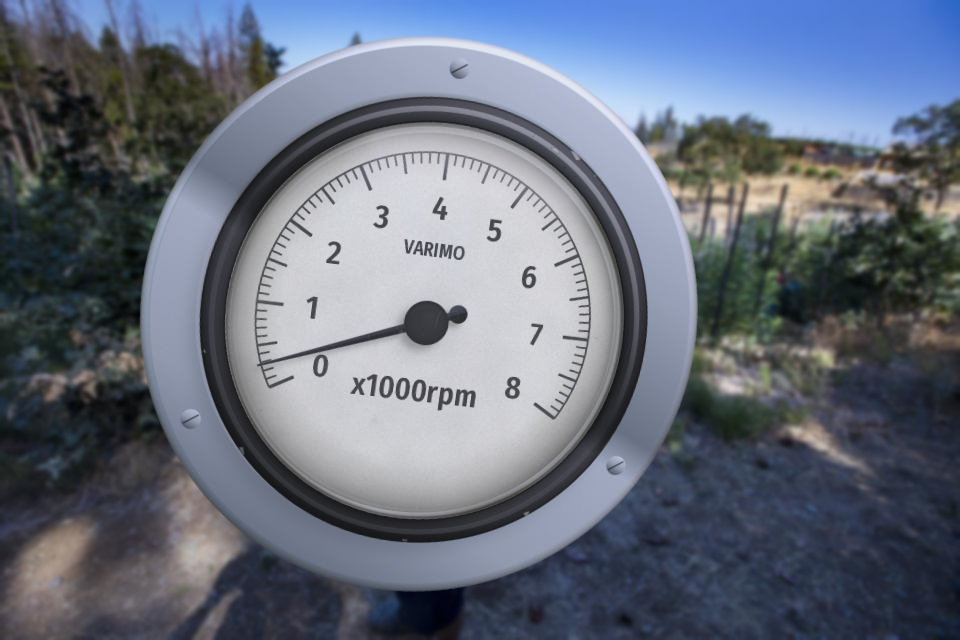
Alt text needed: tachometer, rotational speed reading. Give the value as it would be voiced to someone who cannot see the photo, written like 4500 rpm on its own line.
300 rpm
